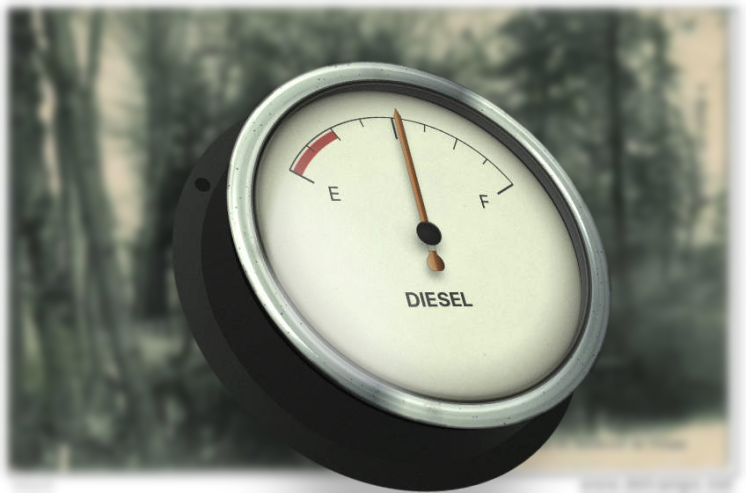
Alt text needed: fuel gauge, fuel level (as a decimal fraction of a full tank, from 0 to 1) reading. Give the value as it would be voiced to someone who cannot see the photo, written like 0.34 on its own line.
0.5
